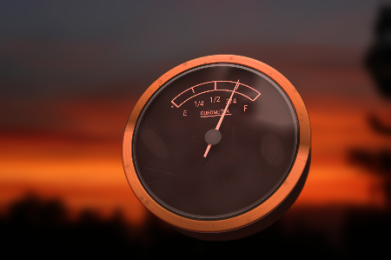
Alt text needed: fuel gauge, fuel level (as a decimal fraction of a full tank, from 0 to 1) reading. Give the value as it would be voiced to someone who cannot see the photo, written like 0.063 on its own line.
0.75
